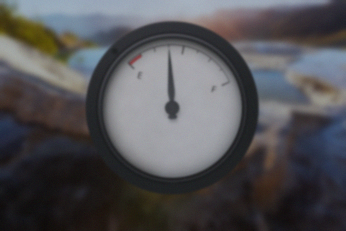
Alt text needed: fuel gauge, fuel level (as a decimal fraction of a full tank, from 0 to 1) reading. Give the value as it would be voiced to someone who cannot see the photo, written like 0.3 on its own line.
0.375
